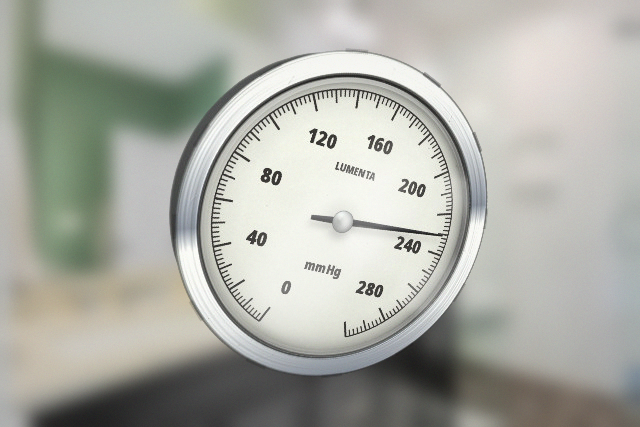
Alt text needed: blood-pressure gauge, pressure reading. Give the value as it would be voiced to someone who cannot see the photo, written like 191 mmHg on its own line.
230 mmHg
